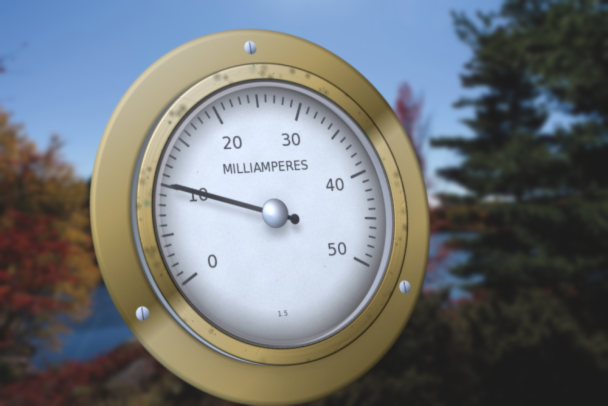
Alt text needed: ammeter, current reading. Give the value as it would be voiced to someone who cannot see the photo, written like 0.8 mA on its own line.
10 mA
